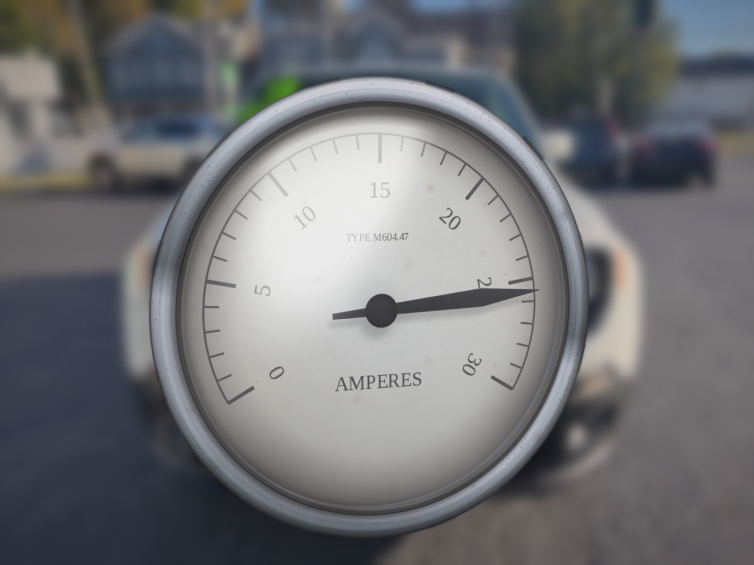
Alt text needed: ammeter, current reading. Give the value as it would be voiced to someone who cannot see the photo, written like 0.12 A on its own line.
25.5 A
